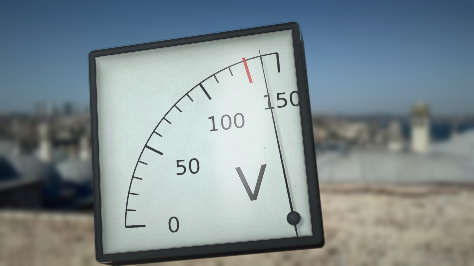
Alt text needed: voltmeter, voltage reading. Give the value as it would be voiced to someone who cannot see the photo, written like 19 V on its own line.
140 V
